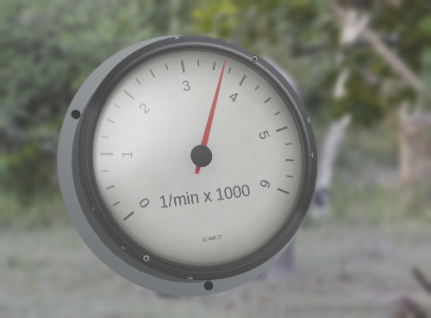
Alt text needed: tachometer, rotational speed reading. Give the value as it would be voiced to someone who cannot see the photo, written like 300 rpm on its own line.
3625 rpm
